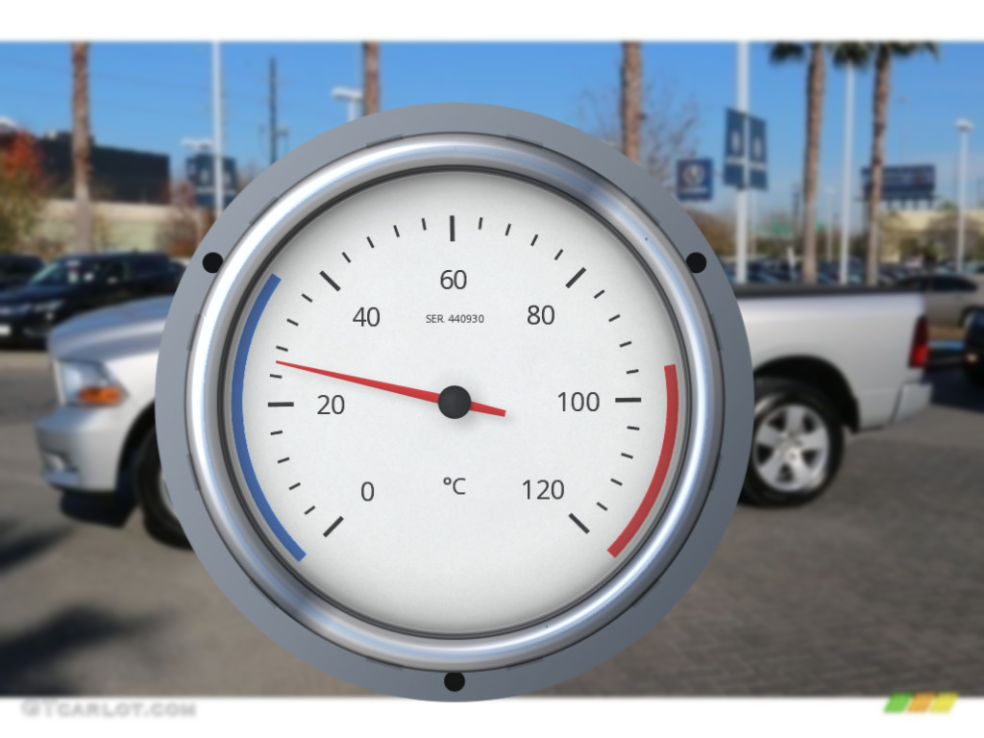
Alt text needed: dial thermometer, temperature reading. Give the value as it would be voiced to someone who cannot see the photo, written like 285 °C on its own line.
26 °C
